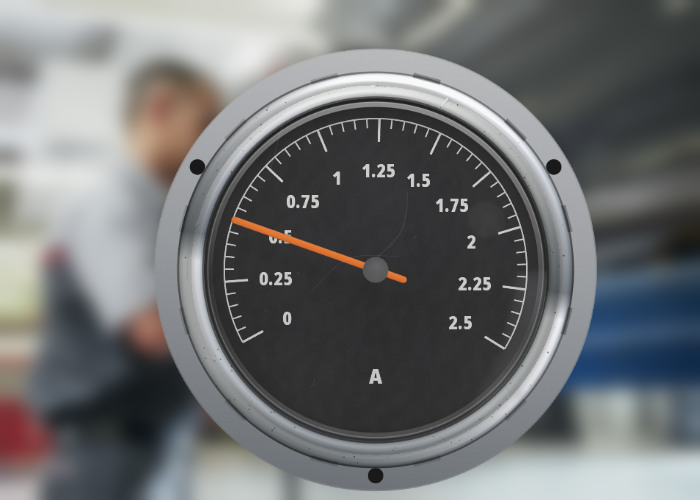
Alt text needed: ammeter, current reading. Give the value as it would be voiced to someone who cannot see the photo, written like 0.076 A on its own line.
0.5 A
